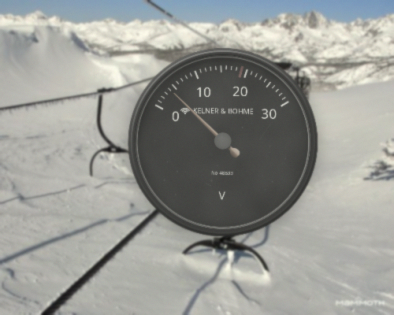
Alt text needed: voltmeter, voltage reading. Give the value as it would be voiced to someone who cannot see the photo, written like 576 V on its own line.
4 V
